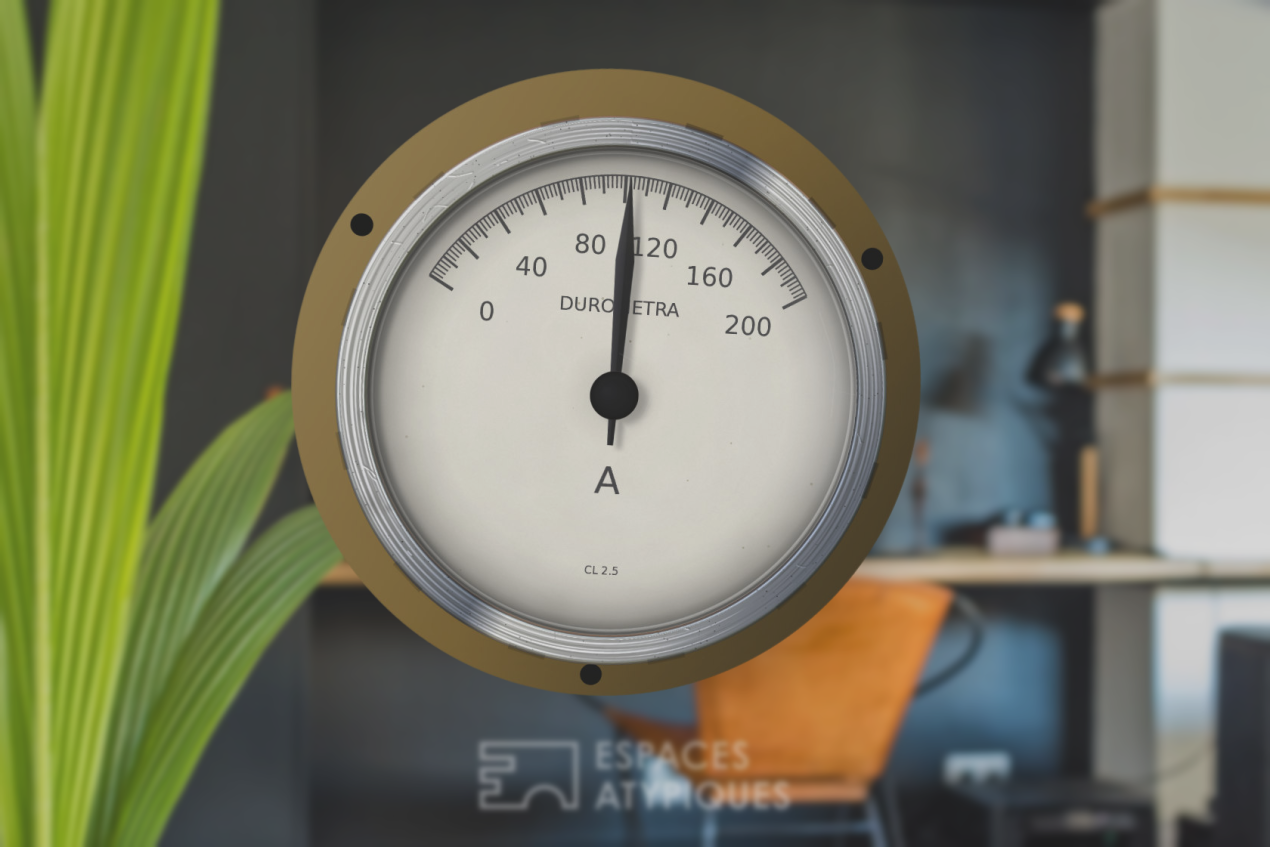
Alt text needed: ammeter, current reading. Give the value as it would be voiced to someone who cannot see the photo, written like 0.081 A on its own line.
102 A
